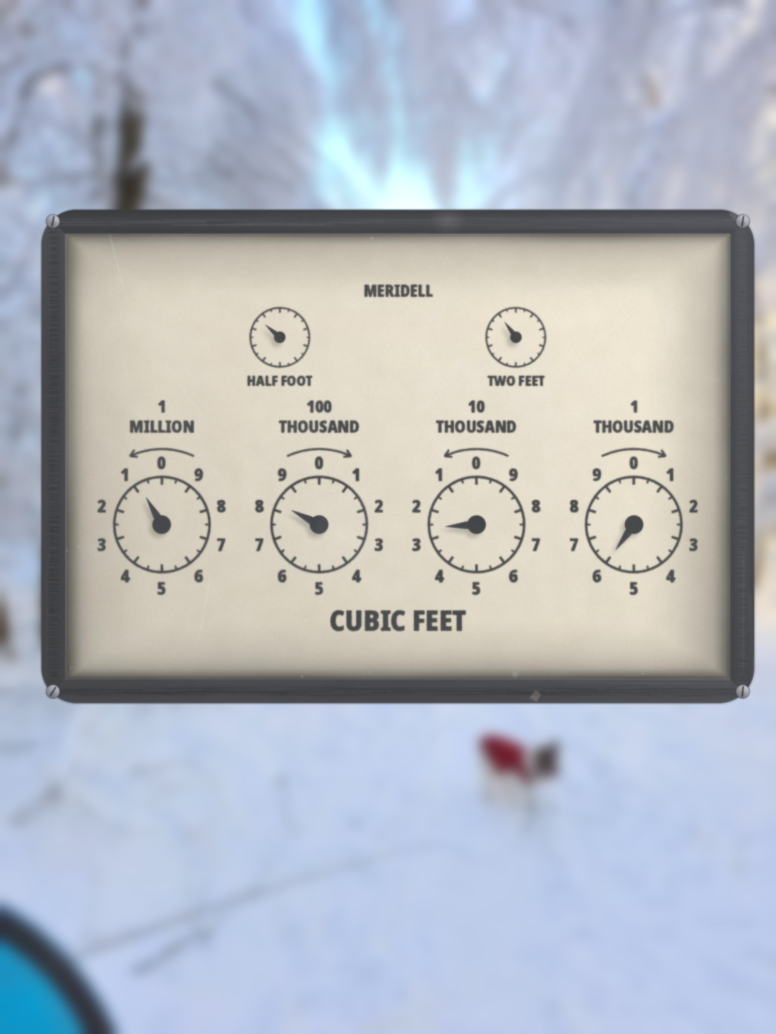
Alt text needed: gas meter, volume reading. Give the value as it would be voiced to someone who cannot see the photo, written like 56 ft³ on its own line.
82600 ft³
